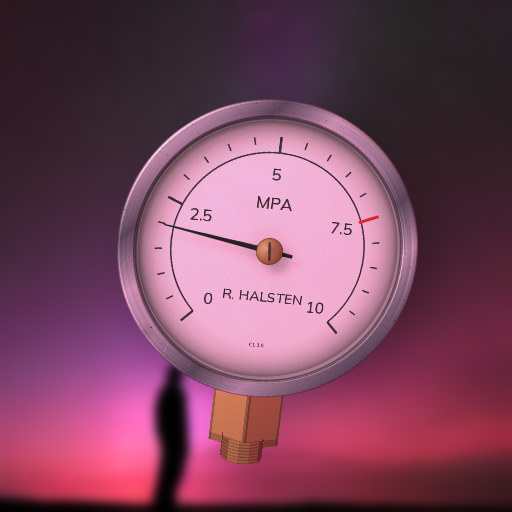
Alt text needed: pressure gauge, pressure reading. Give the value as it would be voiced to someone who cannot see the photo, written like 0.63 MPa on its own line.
2 MPa
